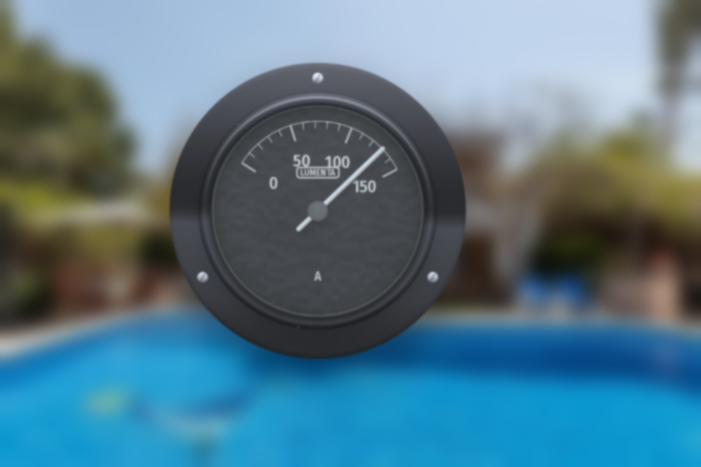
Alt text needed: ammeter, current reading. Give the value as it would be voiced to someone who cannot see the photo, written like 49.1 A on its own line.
130 A
